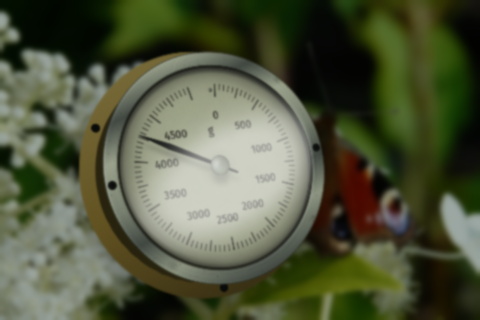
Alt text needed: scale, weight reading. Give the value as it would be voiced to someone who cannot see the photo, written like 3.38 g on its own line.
4250 g
